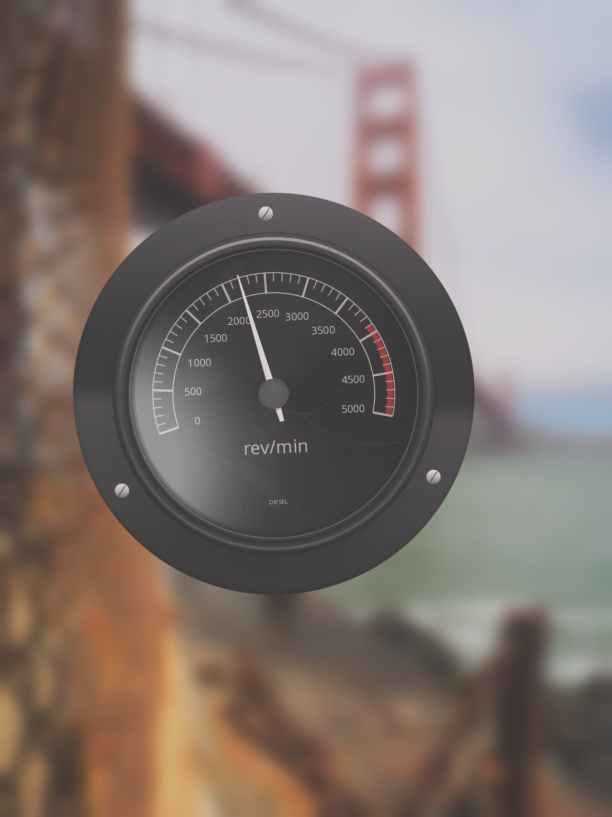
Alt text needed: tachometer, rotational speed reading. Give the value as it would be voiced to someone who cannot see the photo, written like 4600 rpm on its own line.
2200 rpm
